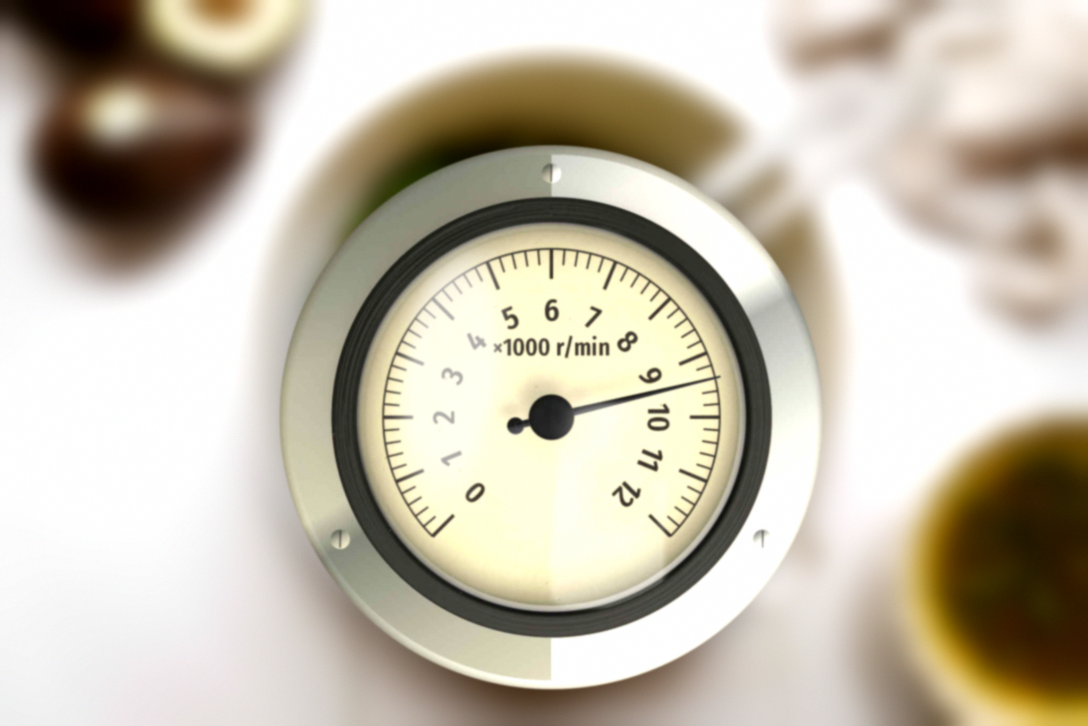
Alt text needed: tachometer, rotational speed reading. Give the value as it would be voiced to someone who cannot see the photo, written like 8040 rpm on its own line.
9400 rpm
